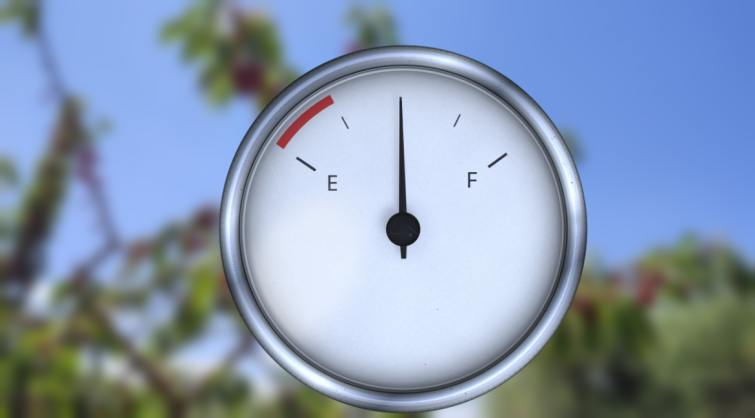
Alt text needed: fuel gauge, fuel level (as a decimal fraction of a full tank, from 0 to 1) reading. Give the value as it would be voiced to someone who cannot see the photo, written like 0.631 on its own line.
0.5
